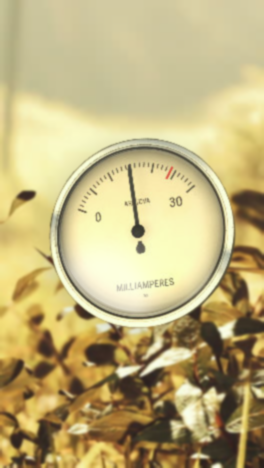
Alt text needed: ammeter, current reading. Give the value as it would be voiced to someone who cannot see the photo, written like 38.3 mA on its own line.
15 mA
